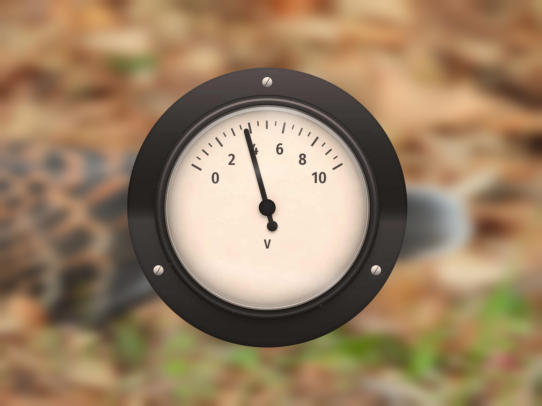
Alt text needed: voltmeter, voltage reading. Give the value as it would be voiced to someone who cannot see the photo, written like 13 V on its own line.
3.75 V
